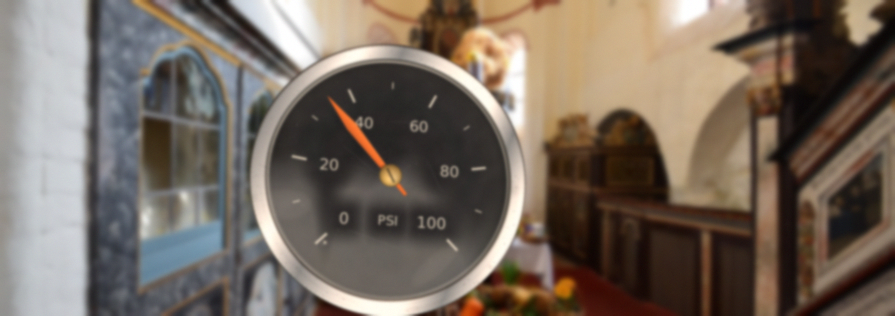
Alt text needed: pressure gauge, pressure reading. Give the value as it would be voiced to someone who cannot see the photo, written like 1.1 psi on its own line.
35 psi
